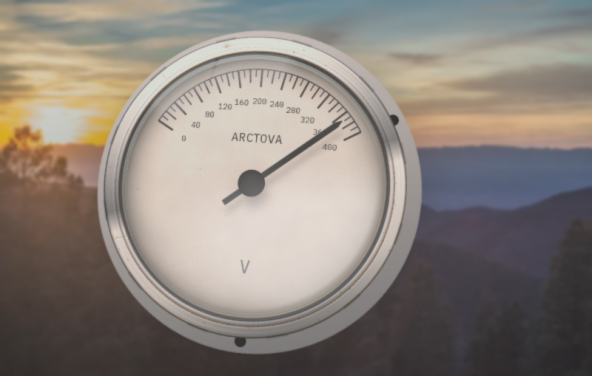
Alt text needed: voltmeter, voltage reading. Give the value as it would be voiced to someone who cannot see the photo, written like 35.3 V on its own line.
370 V
